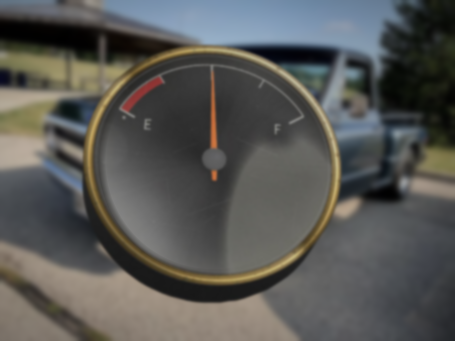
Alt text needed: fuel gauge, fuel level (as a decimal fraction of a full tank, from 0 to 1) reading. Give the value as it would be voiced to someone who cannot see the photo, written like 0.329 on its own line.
0.5
